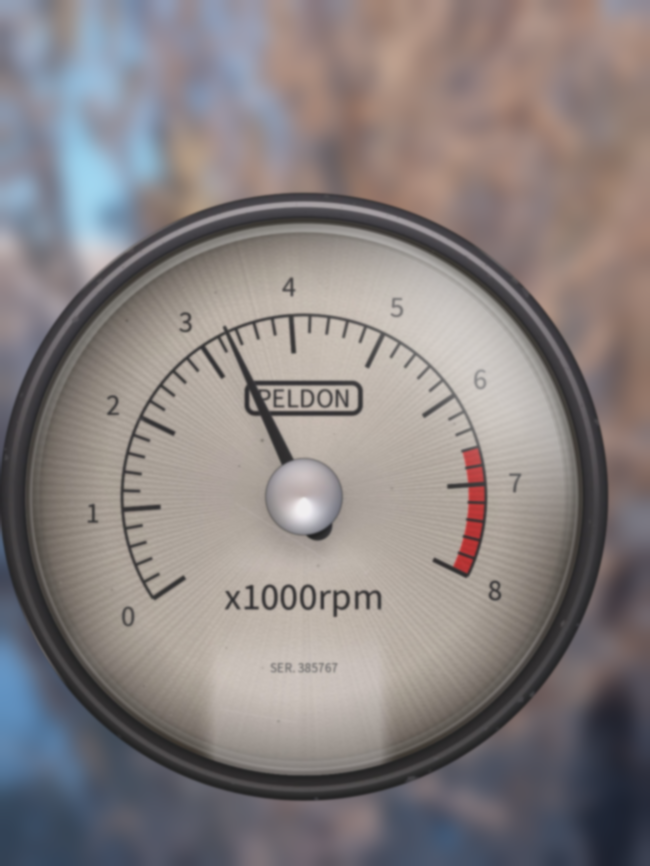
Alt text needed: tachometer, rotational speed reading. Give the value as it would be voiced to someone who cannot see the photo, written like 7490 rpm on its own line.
3300 rpm
